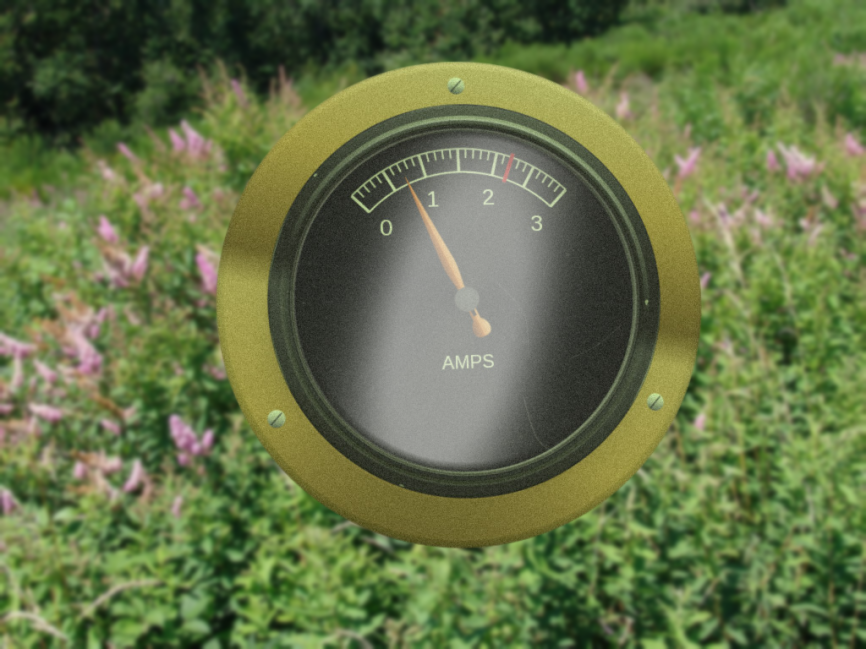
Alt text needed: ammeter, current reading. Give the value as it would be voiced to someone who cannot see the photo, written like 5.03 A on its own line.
0.7 A
